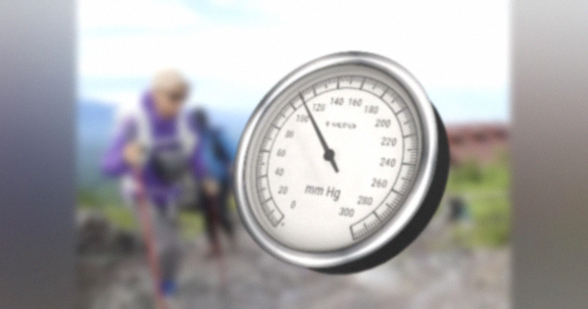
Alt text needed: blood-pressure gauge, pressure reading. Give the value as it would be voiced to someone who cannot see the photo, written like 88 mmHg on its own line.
110 mmHg
